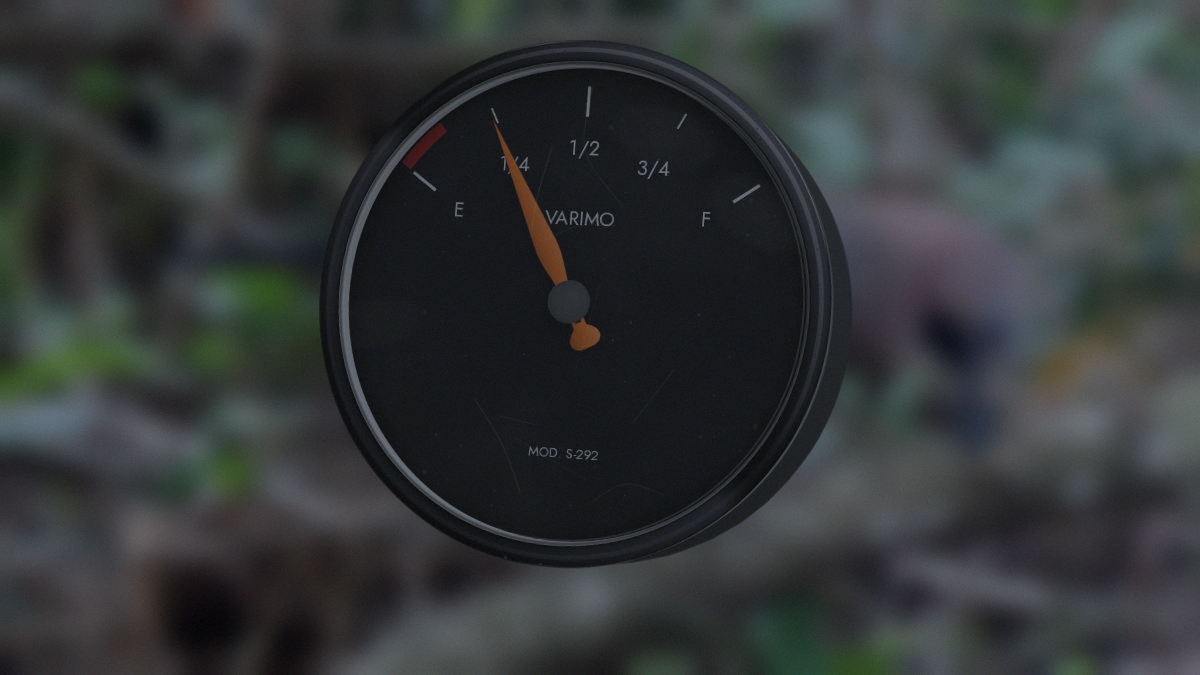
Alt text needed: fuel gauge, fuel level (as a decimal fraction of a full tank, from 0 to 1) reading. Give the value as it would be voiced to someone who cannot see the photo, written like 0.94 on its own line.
0.25
